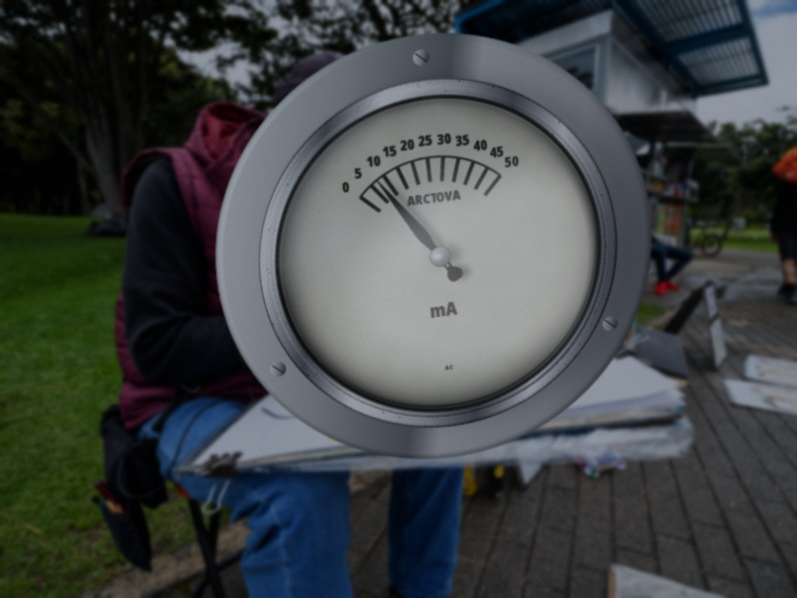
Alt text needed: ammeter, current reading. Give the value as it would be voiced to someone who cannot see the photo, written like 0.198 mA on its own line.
7.5 mA
